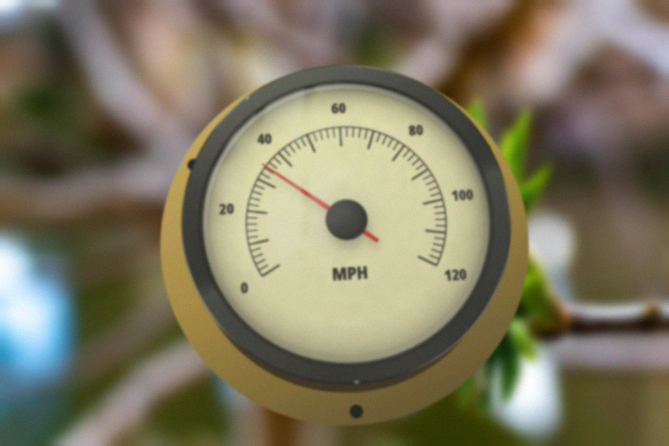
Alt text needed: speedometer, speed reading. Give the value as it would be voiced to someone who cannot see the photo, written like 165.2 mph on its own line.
34 mph
